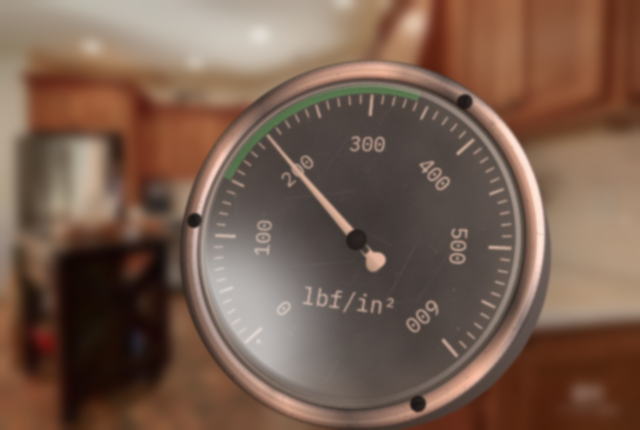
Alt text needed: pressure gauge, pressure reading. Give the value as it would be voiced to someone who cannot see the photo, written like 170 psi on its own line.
200 psi
